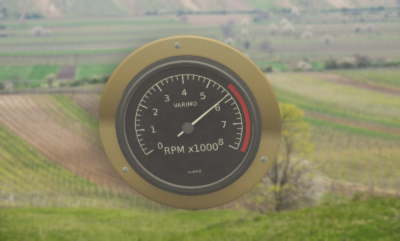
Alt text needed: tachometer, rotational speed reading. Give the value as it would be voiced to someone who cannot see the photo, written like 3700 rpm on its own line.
5800 rpm
